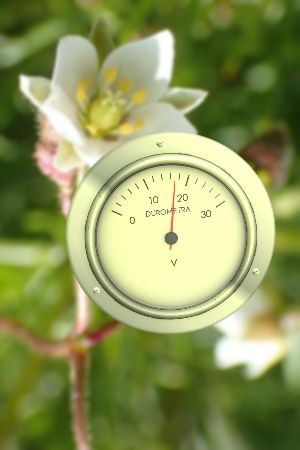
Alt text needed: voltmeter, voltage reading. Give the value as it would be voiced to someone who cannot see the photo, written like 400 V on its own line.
17 V
